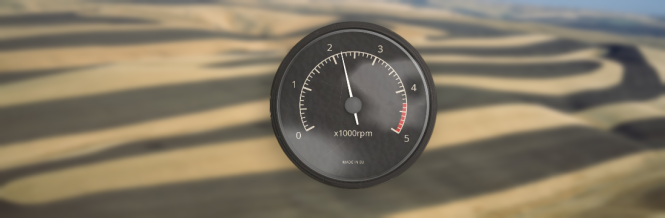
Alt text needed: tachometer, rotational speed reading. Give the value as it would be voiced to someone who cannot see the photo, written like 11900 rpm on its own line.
2200 rpm
